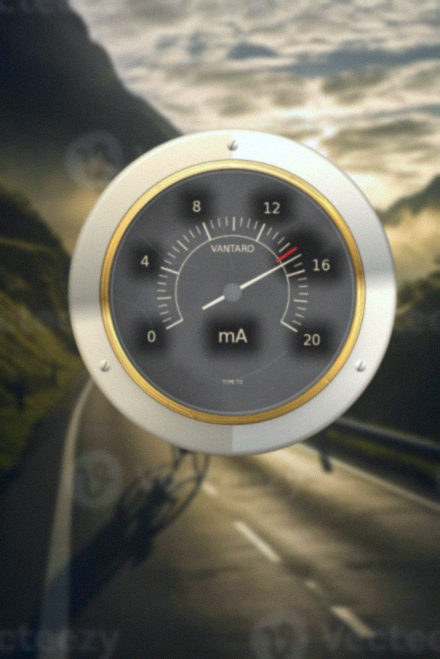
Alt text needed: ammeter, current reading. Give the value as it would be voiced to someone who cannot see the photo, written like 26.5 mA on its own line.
15 mA
